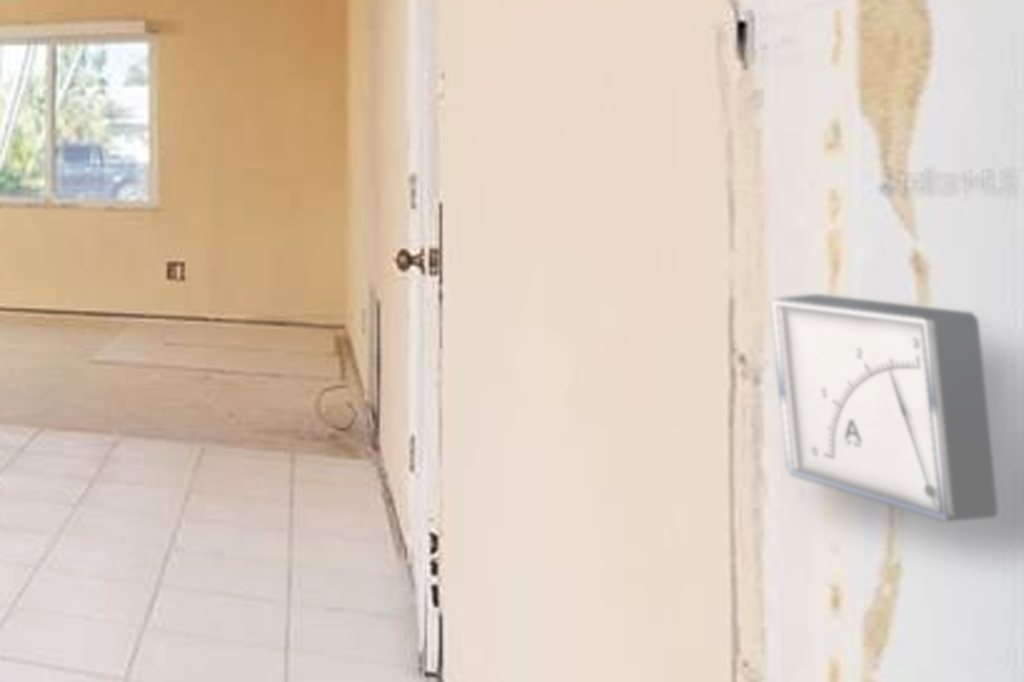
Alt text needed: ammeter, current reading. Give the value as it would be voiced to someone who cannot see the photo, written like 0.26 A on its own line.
2.5 A
